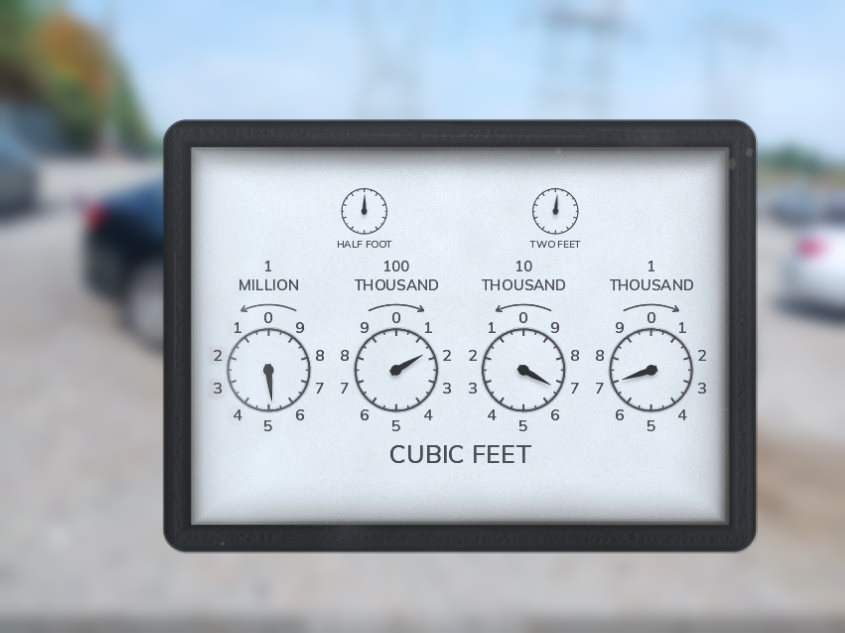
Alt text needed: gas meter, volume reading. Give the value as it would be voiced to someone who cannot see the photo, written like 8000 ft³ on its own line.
516700 ft³
